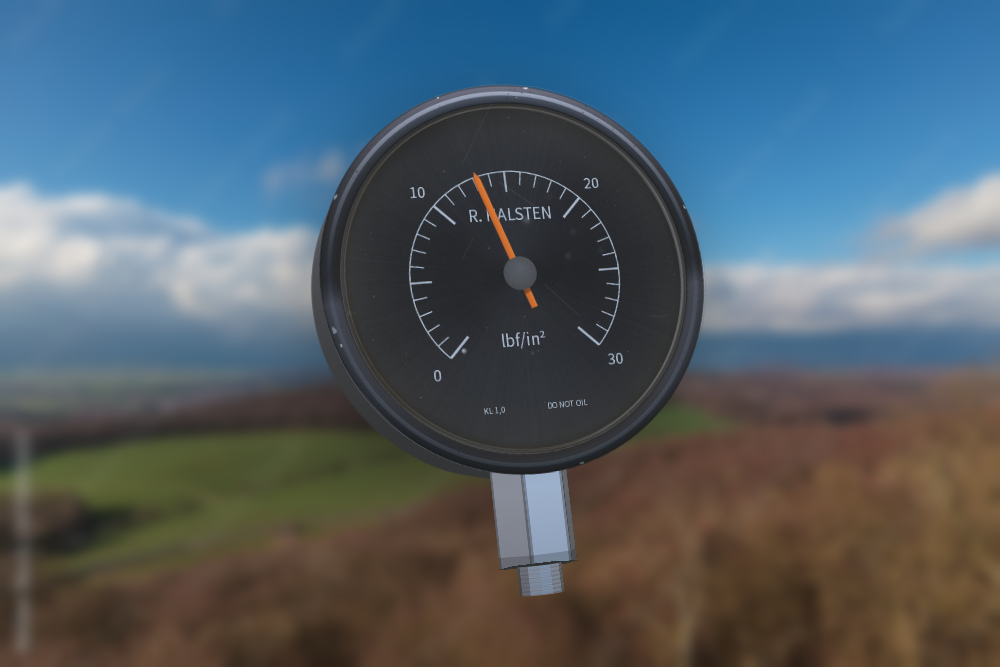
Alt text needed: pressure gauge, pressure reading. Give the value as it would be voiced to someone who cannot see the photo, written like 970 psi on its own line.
13 psi
